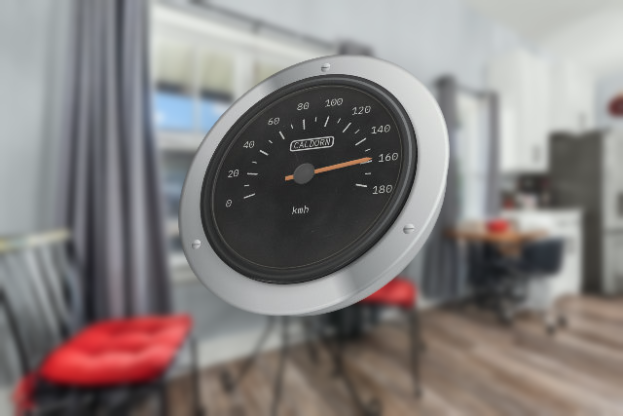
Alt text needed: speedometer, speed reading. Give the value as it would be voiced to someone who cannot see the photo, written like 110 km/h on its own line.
160 km/h
